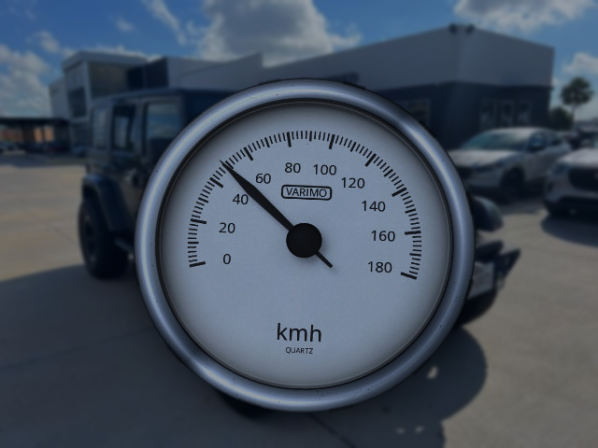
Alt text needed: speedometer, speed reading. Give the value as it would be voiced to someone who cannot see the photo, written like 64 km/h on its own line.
48 km/h
